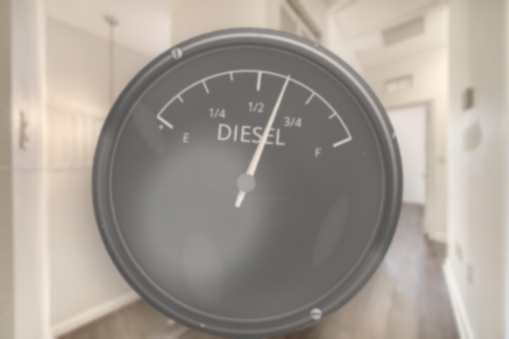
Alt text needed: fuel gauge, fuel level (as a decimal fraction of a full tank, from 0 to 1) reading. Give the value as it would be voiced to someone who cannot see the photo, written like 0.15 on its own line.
0.625
